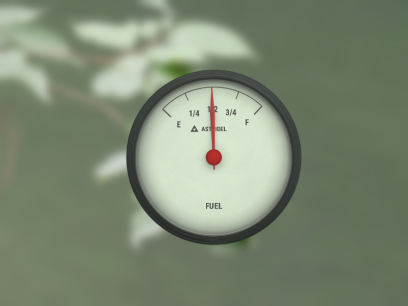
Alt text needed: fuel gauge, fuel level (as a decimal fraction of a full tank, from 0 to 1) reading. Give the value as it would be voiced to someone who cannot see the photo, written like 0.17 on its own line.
0.5
